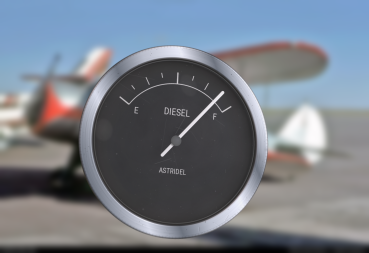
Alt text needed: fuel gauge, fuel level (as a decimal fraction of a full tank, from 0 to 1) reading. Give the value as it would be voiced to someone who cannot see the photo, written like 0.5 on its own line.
0.875
